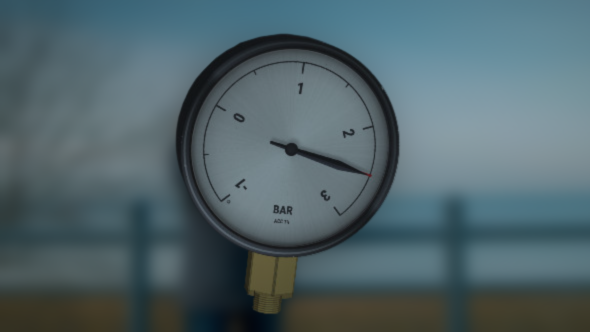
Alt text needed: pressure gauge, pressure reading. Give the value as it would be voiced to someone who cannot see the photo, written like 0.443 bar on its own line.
2.5 bar
